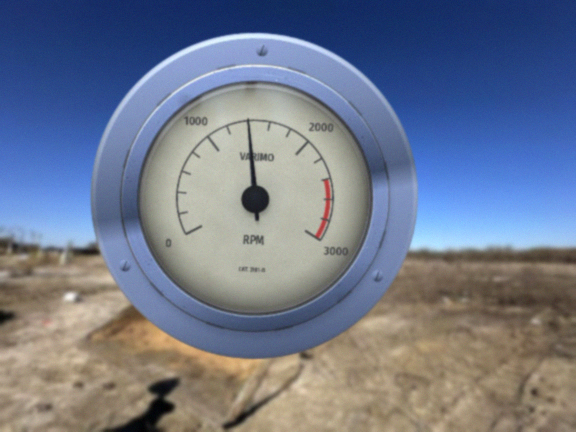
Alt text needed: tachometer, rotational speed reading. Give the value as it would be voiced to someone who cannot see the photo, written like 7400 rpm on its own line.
1400 rpm
